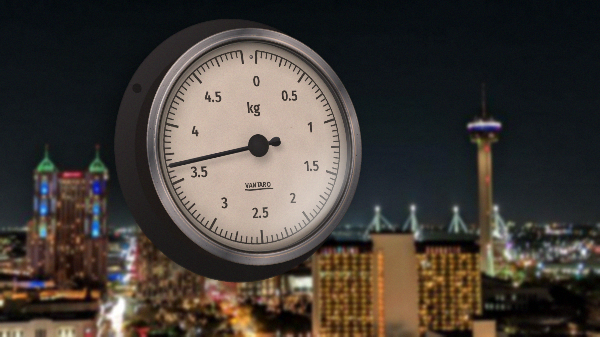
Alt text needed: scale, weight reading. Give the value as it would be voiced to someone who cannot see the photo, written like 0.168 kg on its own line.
3.65 kg
